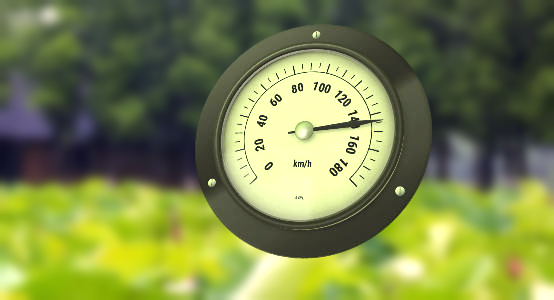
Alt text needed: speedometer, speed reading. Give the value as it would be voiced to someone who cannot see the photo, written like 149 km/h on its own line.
145 km/h
